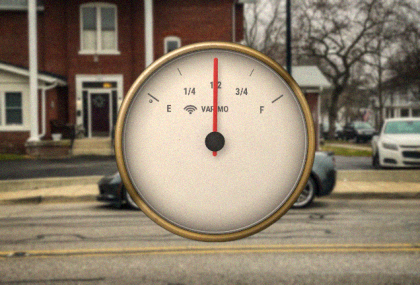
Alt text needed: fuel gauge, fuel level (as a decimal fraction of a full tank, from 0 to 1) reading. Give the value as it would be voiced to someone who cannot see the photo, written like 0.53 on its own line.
0.5
